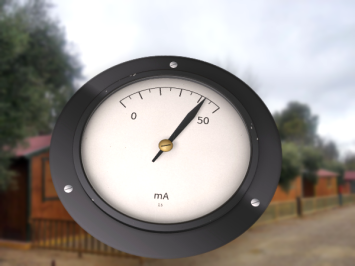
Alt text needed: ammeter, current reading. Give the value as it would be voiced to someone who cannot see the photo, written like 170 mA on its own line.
42.5 mA
